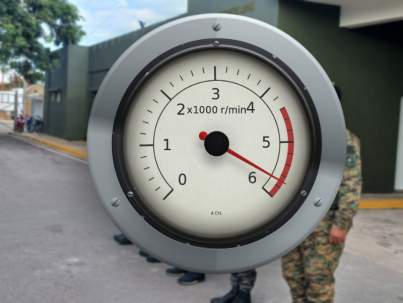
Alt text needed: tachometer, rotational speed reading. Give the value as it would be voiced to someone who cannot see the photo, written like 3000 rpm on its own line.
5700 rpm
